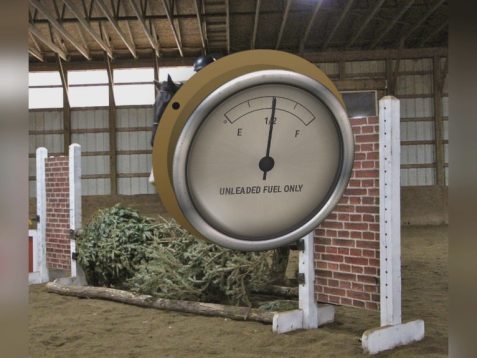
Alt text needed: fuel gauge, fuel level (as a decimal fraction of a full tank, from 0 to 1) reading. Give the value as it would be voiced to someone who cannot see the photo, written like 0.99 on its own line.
0.5
